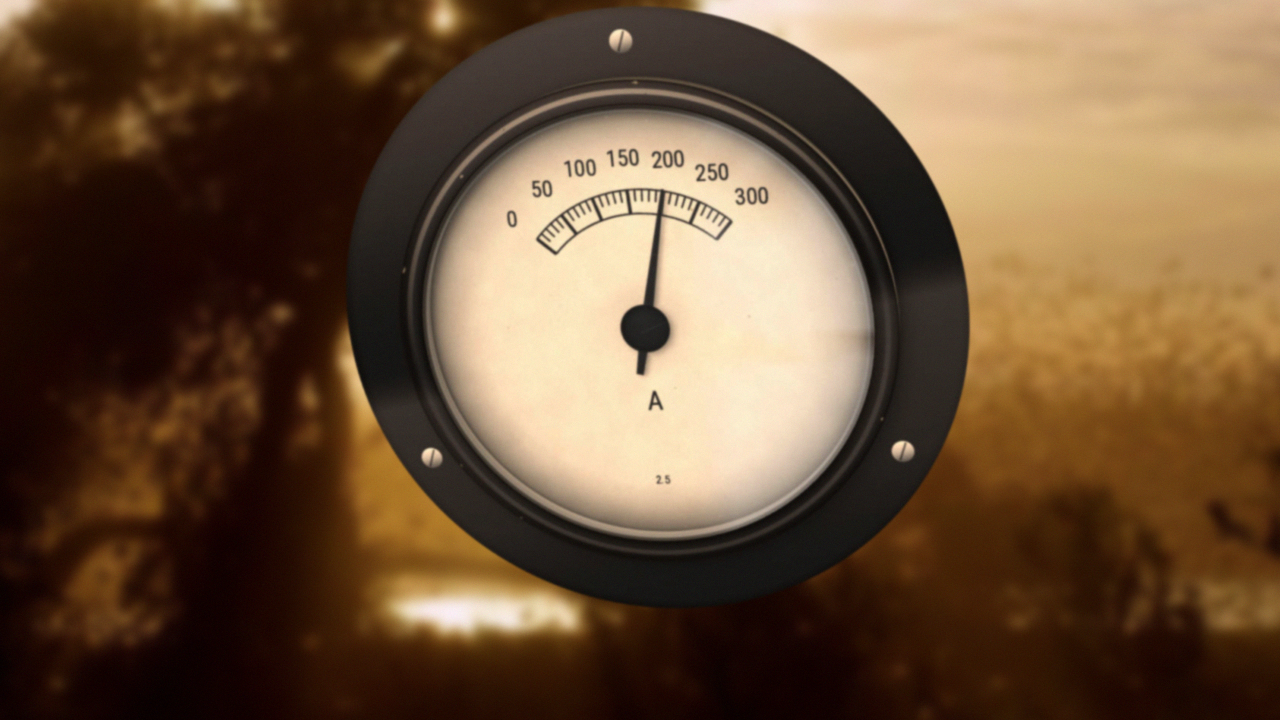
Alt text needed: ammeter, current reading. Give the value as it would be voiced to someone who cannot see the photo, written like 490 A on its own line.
200 A
